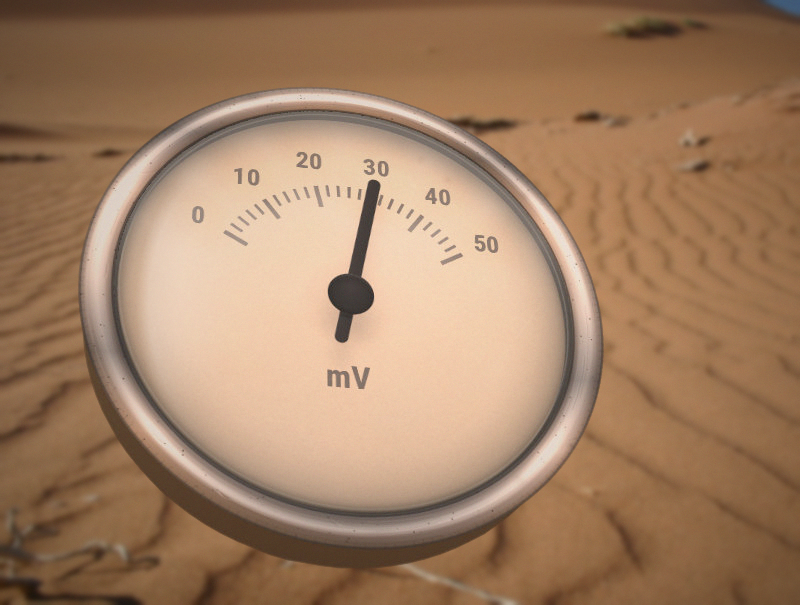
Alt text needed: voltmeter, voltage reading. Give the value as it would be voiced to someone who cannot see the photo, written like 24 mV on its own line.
30 mV
